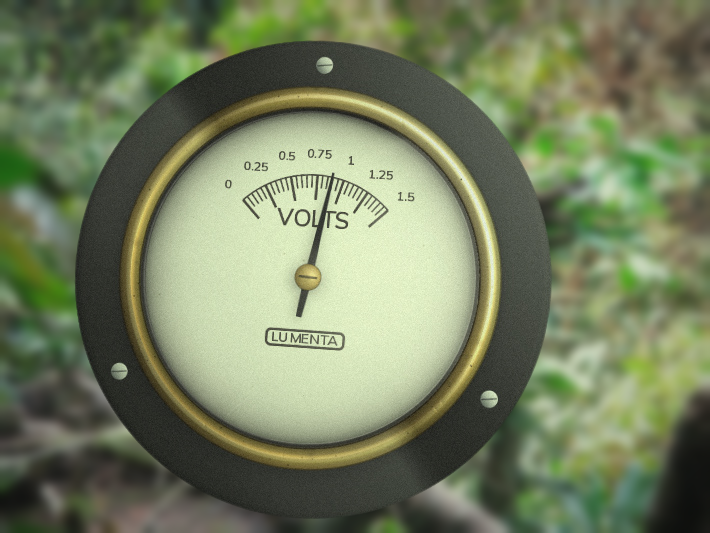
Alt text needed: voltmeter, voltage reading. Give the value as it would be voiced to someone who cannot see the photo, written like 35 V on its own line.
0.9 V
